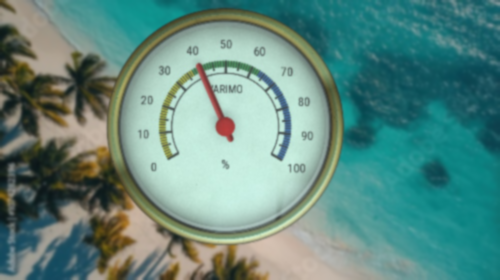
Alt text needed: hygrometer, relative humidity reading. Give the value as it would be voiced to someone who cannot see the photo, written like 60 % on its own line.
40 %
